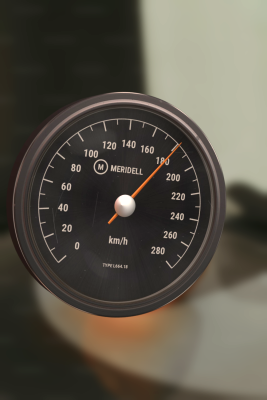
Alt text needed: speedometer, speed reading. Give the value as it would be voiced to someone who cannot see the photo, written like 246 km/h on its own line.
180 km/h
